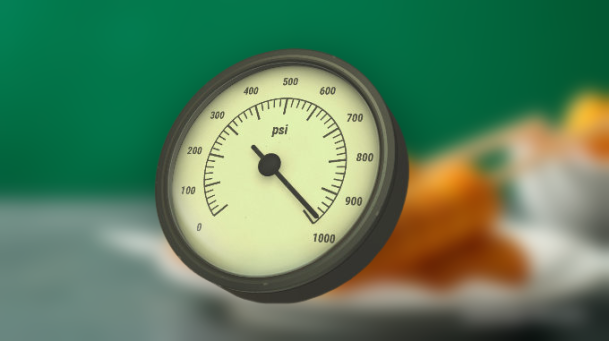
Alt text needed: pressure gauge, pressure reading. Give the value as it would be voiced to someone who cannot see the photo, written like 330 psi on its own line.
980 psi
